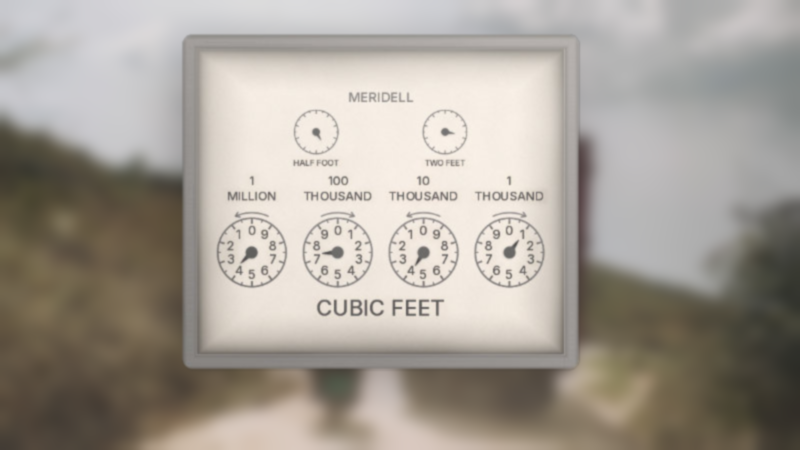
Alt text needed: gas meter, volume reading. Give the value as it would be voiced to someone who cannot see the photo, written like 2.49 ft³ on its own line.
374100 ft³
